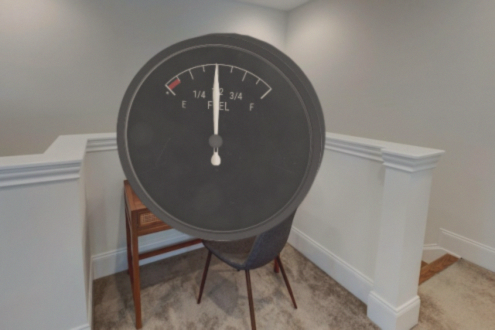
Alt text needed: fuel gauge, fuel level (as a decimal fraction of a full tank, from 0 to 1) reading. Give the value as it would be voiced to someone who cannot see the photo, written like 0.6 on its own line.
0.5
